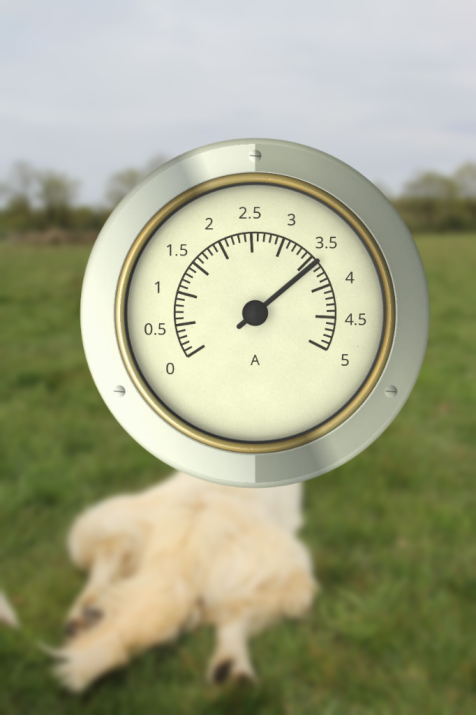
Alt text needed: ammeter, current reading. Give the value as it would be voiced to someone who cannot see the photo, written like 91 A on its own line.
3.6 A
